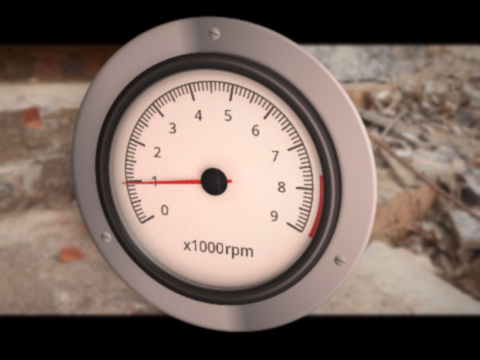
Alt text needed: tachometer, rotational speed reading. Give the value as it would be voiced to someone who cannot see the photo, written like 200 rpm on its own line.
1000 rpm
